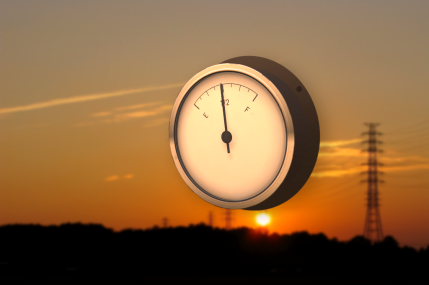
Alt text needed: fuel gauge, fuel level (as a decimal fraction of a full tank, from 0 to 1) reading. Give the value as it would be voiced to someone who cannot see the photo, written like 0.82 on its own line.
0.5
